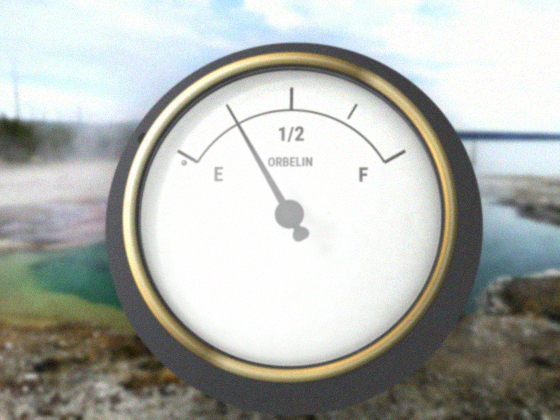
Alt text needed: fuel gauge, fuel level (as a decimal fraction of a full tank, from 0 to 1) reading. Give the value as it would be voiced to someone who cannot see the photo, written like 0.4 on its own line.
0.25
